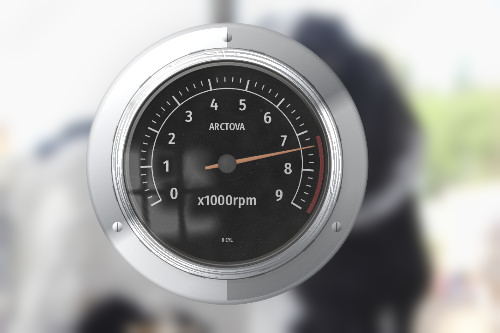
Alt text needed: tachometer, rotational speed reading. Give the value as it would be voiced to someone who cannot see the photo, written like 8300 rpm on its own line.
7400 rpm
